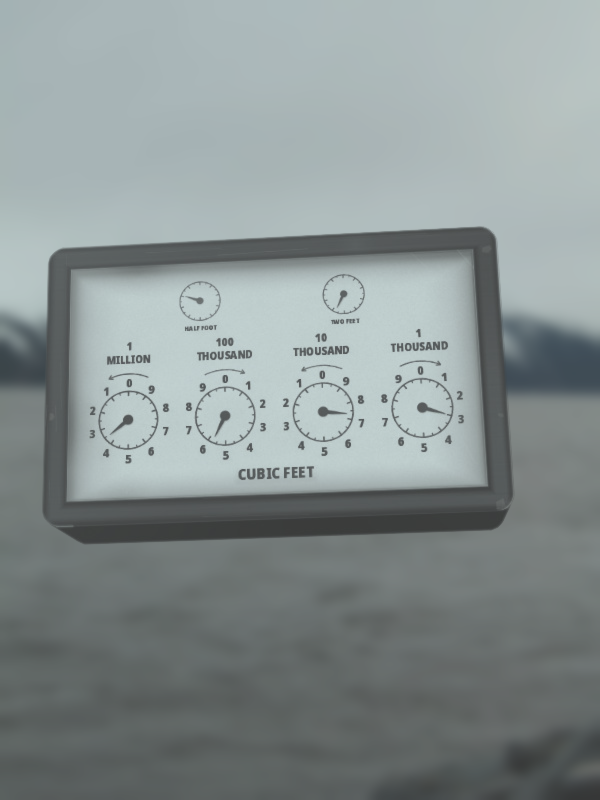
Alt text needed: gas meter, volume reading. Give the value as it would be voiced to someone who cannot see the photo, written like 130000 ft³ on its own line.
357300 ft³
